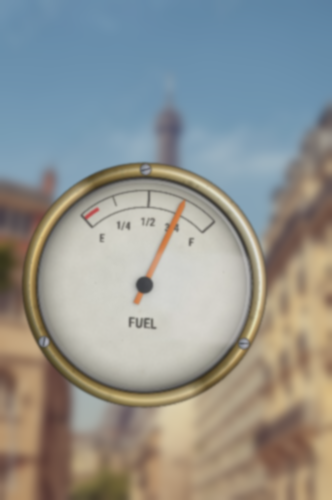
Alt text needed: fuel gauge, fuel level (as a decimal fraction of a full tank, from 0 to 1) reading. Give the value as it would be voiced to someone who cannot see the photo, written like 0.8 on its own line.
0.75
